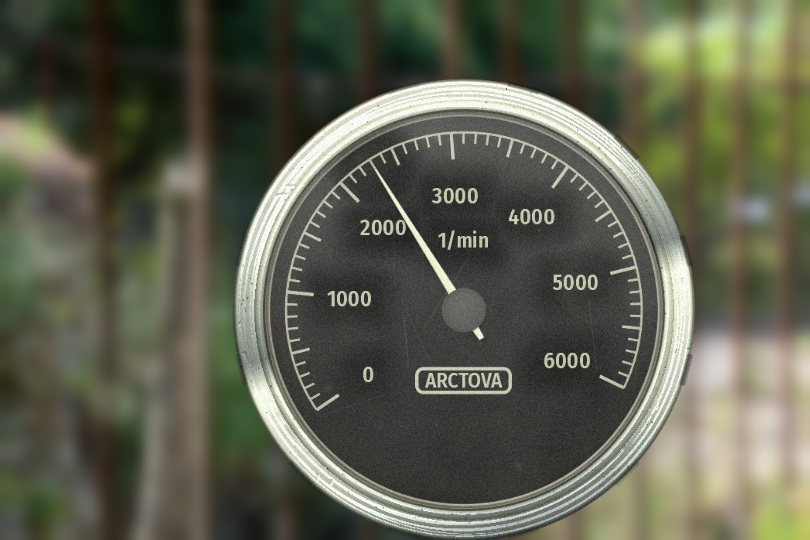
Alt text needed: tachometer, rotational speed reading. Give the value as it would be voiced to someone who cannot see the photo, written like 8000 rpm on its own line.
2300 rpm
